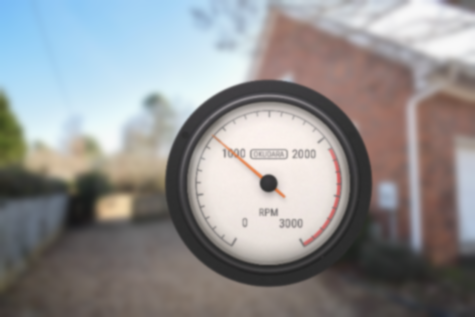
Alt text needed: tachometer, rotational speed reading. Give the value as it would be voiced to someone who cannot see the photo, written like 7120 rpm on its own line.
1000 rpm
